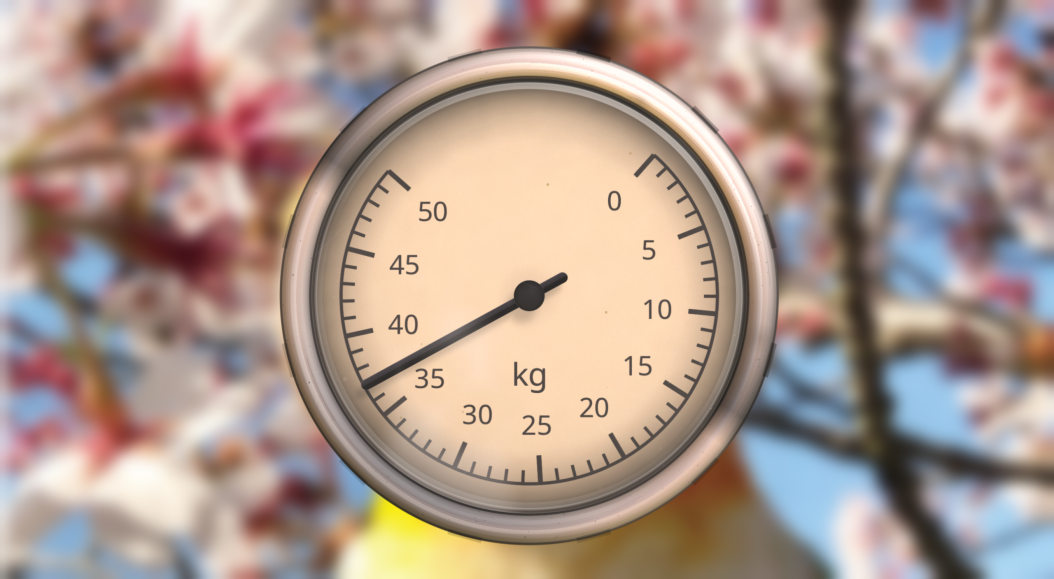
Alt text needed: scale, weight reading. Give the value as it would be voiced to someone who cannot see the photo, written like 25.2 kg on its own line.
37 kg
